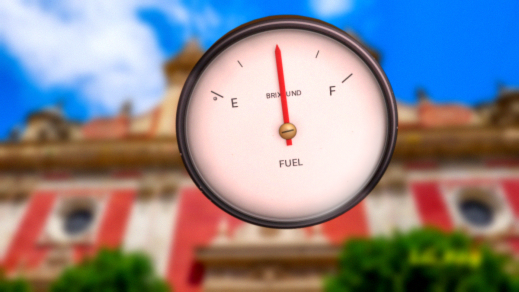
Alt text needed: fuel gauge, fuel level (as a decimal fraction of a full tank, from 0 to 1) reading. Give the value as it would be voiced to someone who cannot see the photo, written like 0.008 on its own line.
0.5
